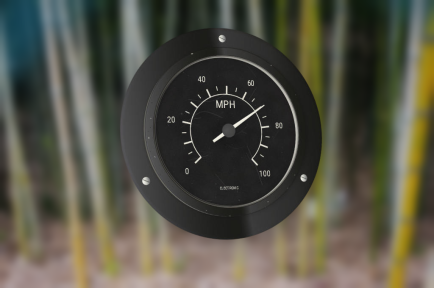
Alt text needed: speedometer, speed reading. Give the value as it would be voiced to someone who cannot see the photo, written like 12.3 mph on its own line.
70 mph
